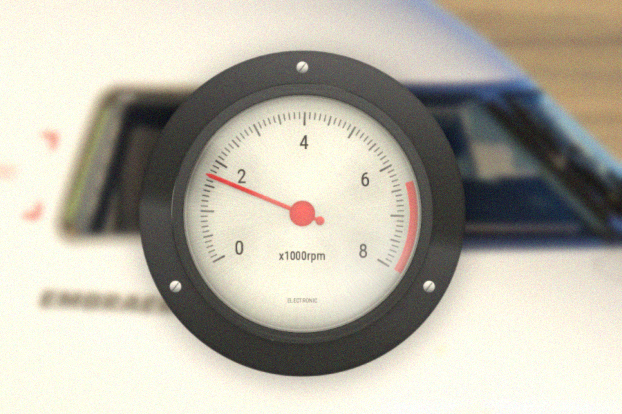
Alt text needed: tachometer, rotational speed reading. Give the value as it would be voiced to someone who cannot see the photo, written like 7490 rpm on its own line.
1700 rpm
